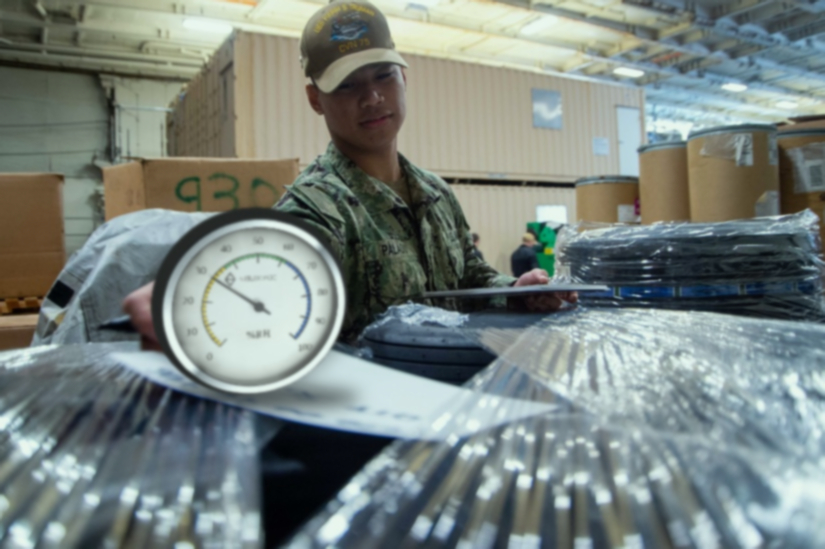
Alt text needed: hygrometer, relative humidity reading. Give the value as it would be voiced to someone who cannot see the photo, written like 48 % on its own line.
30 %
